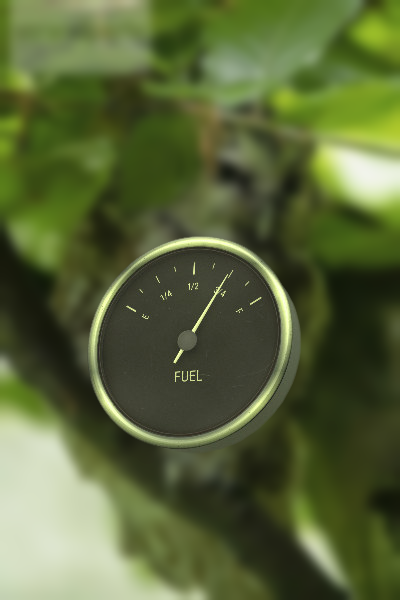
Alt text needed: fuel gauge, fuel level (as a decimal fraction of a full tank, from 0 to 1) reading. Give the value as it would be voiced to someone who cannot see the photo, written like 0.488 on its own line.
0.75
